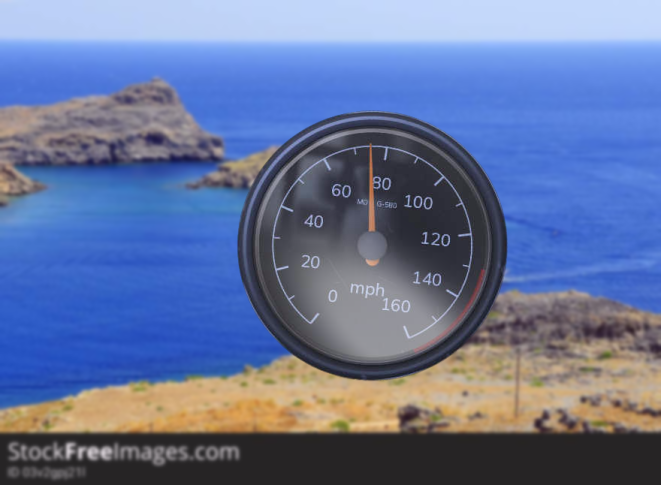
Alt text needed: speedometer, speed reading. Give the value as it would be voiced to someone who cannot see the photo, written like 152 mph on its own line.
75 mph
